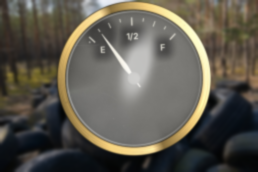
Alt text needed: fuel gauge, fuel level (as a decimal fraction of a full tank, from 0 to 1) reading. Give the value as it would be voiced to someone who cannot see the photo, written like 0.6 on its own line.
0.125
